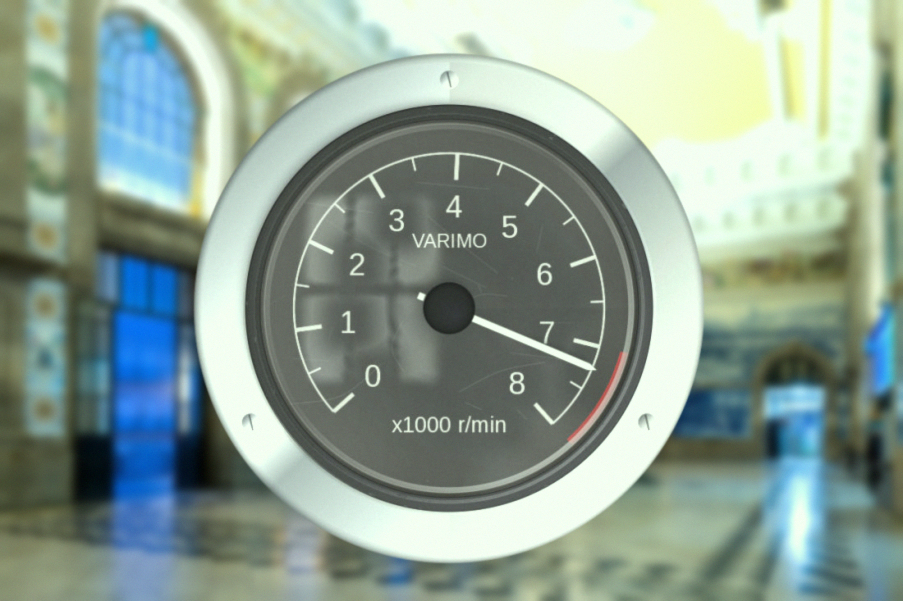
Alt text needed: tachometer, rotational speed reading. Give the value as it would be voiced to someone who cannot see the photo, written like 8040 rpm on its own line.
7250 rpm
